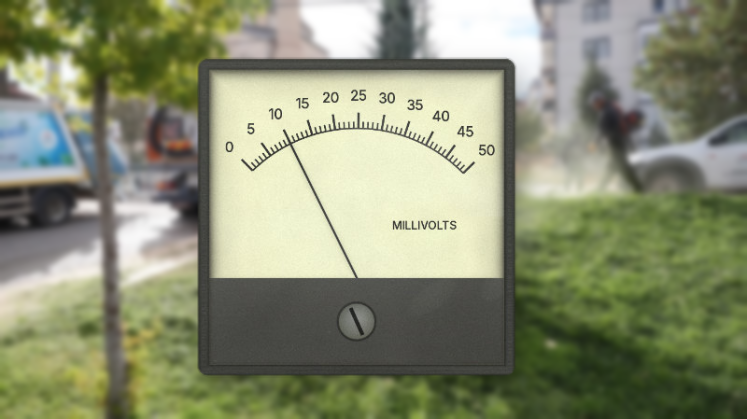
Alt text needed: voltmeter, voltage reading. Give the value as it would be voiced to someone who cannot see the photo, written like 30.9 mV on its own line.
10 mV
